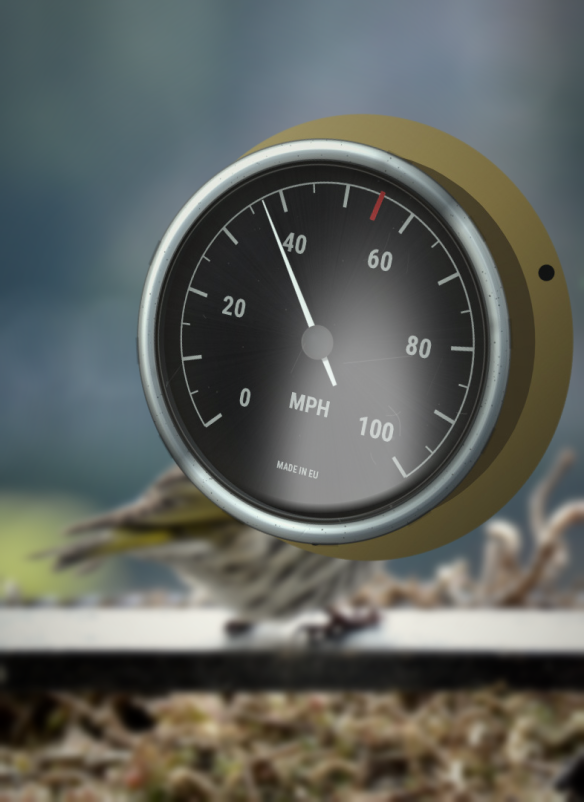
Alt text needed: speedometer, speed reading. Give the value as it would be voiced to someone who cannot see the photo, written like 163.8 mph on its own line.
37.5 mph
